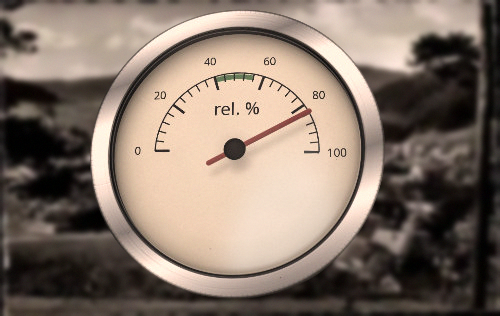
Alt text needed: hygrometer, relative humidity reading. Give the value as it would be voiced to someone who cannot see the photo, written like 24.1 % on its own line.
84 %
